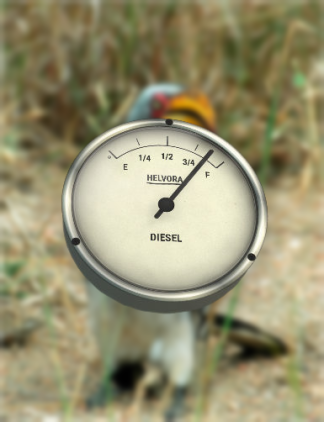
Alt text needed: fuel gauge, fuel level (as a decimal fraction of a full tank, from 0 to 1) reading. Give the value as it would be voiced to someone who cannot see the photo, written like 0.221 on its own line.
0.875
